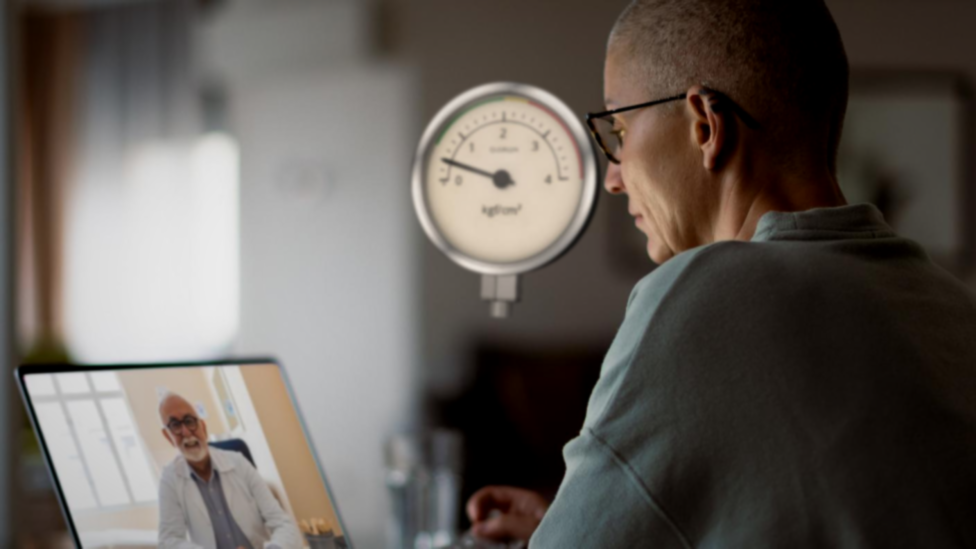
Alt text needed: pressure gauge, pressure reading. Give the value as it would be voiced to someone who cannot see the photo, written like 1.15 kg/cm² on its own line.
0.4 kg/cm²
